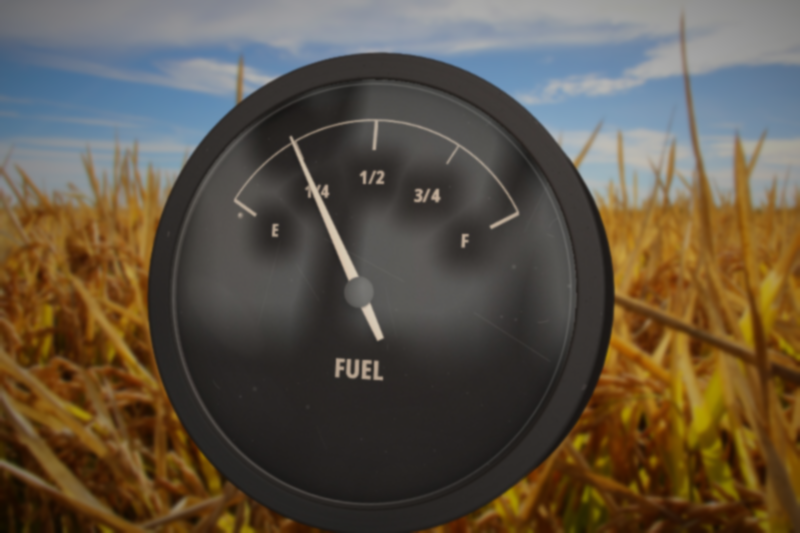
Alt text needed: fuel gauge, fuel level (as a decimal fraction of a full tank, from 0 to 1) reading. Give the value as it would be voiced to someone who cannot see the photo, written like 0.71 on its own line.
0.25
